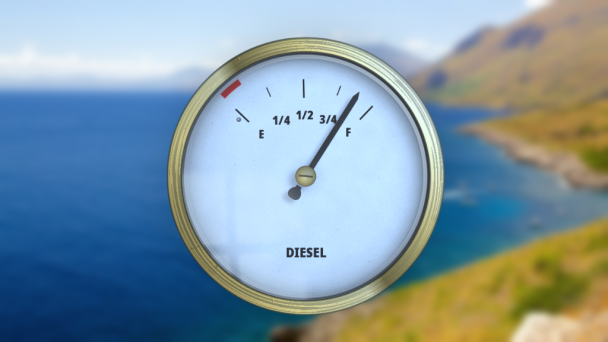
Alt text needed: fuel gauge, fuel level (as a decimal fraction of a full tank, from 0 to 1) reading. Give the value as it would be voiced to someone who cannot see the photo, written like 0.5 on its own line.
0.875
